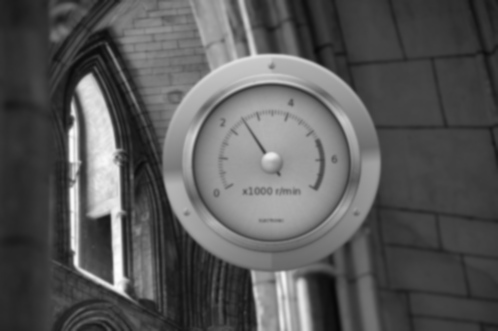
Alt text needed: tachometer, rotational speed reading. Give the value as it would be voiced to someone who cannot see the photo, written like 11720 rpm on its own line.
2500 rpm
